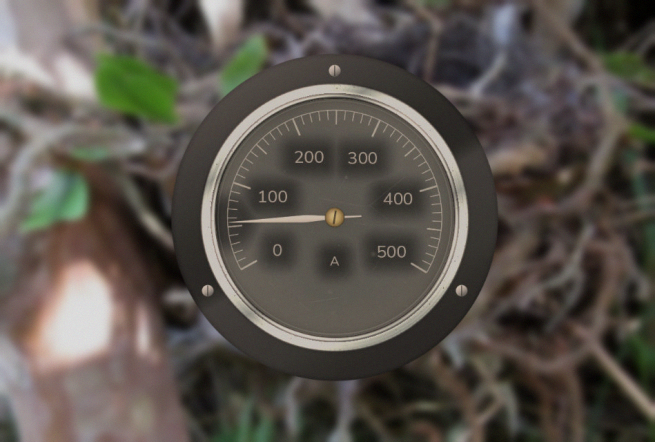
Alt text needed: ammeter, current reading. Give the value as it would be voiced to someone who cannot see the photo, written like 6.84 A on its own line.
55 A
